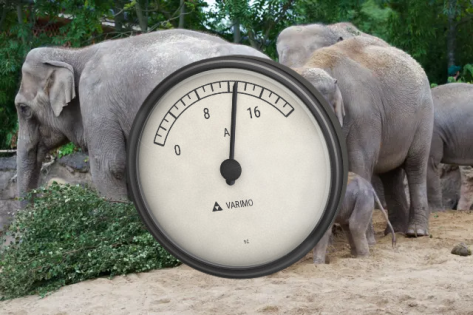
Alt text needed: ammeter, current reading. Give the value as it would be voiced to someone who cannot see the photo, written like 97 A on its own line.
13 A
